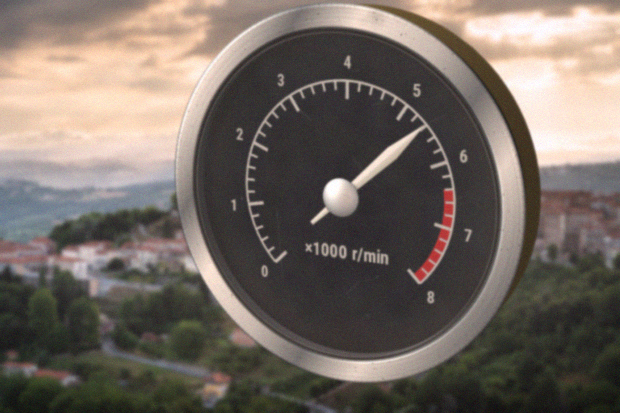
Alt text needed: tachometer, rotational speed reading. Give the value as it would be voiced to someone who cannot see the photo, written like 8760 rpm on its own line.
5400 rpm
